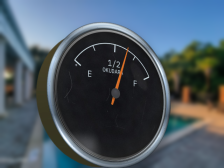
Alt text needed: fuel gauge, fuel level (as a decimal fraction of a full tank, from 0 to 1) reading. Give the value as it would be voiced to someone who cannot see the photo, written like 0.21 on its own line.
0.625
